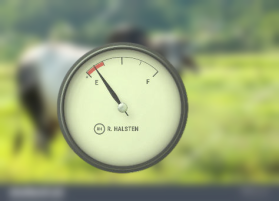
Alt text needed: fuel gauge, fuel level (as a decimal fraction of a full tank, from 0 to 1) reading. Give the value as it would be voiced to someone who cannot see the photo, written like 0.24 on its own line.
0.125
